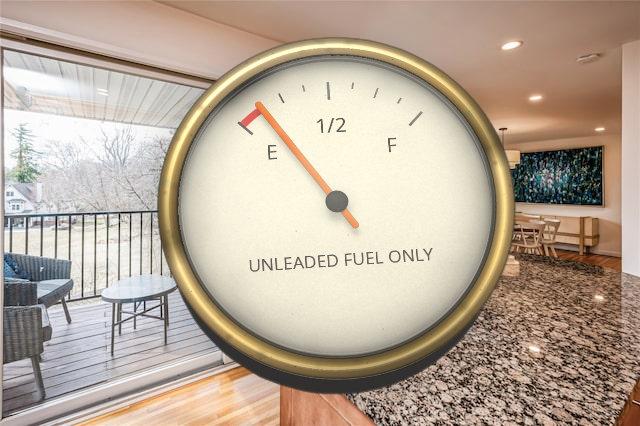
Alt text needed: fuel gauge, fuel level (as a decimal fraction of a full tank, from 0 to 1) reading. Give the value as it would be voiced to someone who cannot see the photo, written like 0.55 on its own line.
0.125
